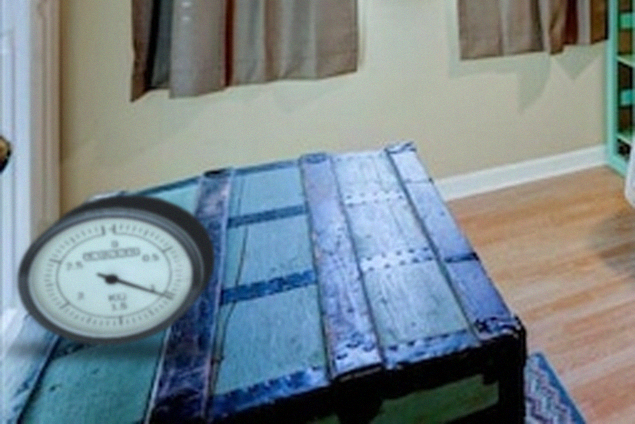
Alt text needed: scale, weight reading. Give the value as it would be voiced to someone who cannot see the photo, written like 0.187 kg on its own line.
1 kg
